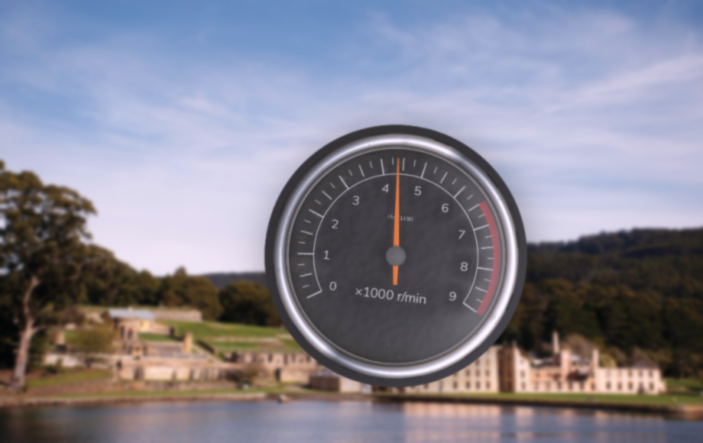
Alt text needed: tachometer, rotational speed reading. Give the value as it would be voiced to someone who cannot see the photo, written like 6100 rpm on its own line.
4375 rpm
